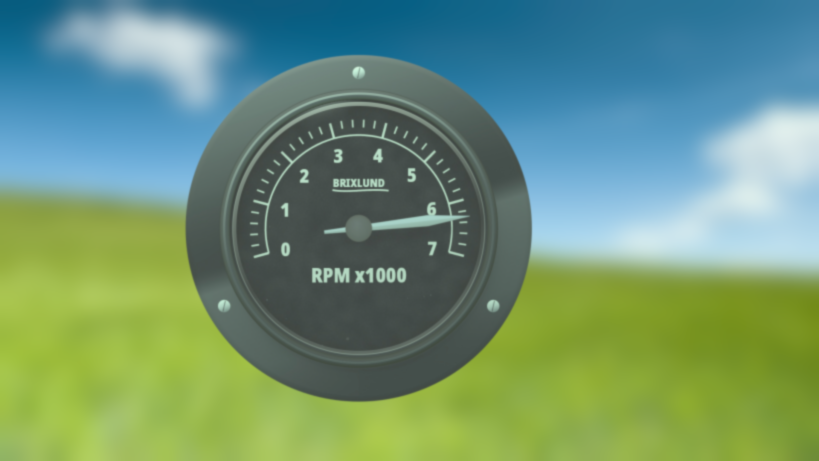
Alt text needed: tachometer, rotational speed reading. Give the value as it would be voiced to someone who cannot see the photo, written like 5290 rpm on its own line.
6300 rpm
